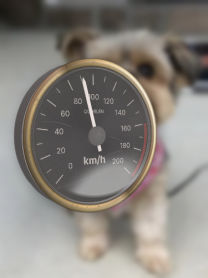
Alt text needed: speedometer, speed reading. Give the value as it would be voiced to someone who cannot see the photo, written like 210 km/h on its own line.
90 km/h
